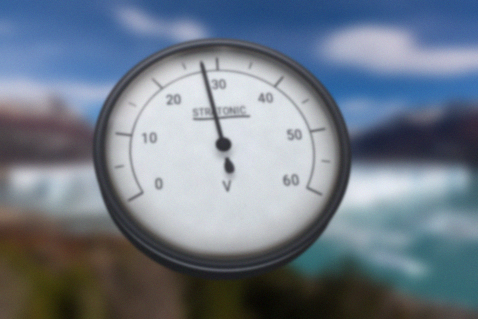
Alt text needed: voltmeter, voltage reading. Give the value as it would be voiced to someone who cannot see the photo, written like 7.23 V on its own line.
27.5 V
